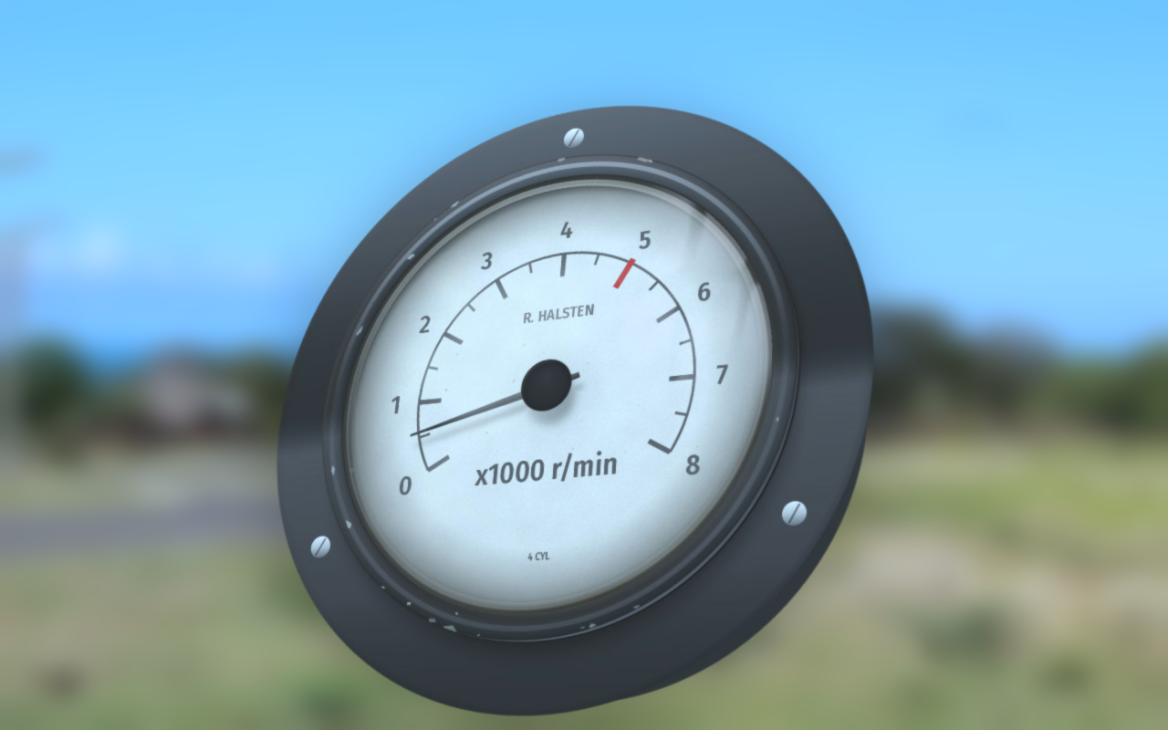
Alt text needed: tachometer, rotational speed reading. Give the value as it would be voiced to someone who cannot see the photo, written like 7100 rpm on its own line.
500 rpm
